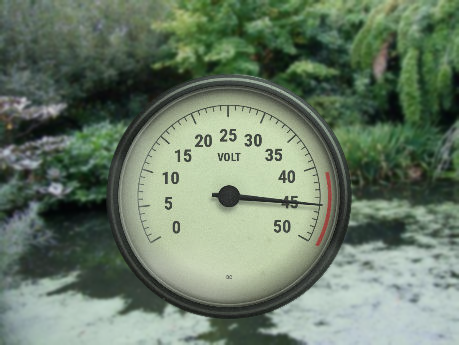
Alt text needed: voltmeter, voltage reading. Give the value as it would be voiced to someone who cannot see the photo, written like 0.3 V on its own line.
45 V
